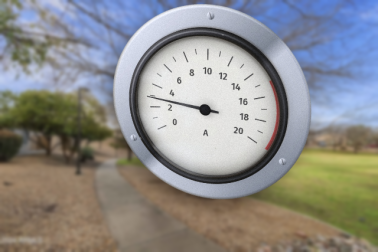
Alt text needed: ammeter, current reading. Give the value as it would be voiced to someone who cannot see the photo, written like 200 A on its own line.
3 A
